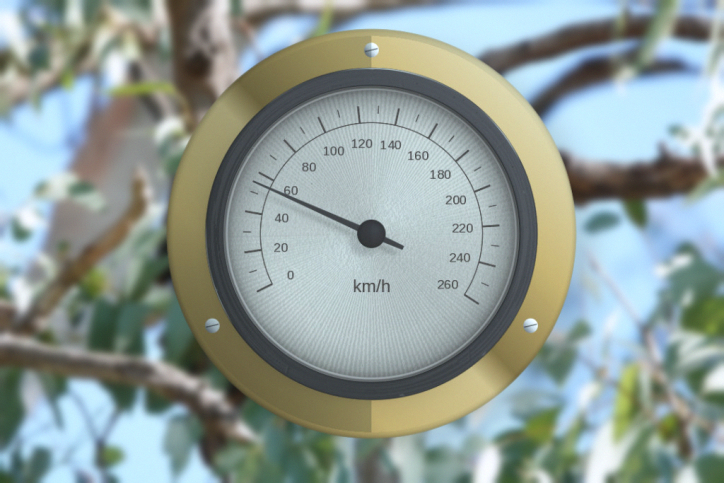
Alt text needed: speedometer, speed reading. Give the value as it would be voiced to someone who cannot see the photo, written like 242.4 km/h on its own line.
55 km/h
